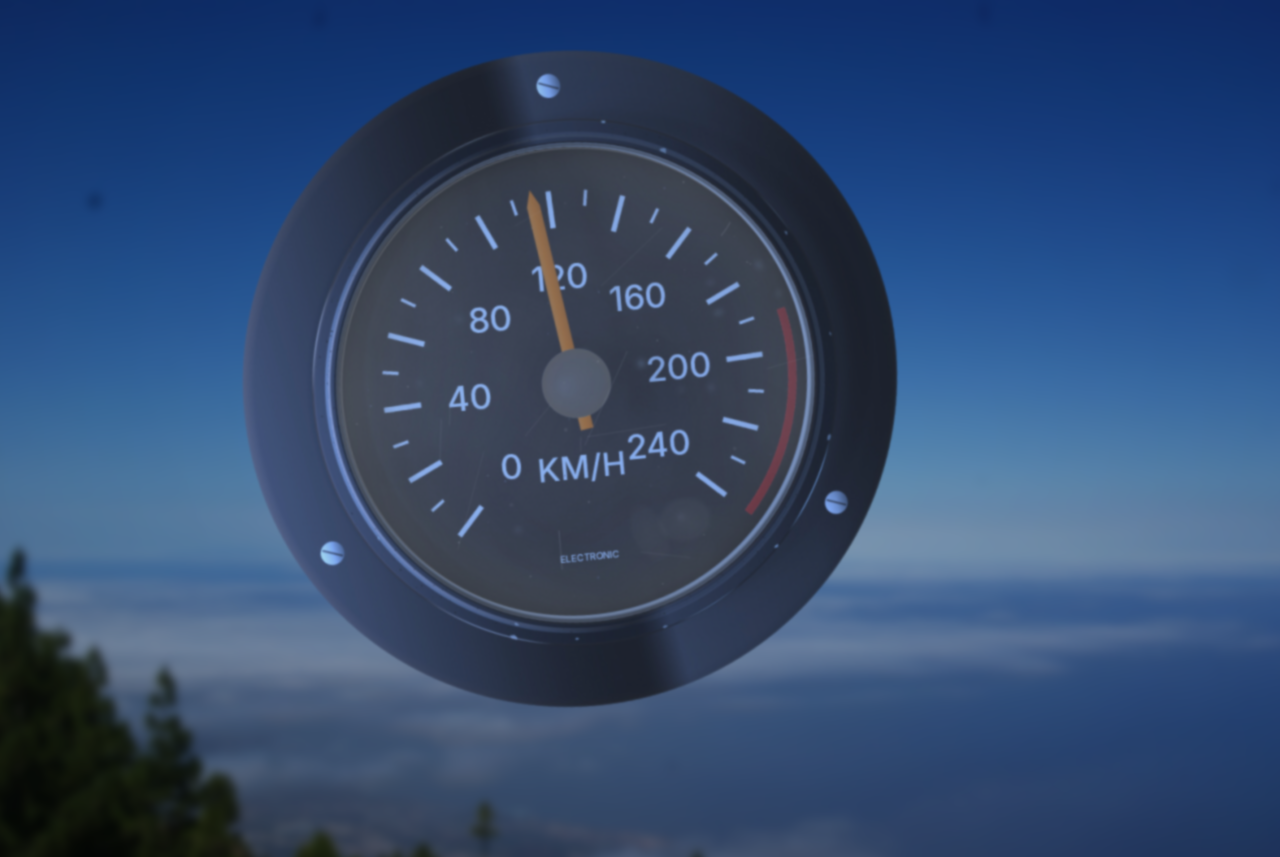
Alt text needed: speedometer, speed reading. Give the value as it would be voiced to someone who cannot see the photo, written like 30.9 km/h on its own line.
115 km/h
